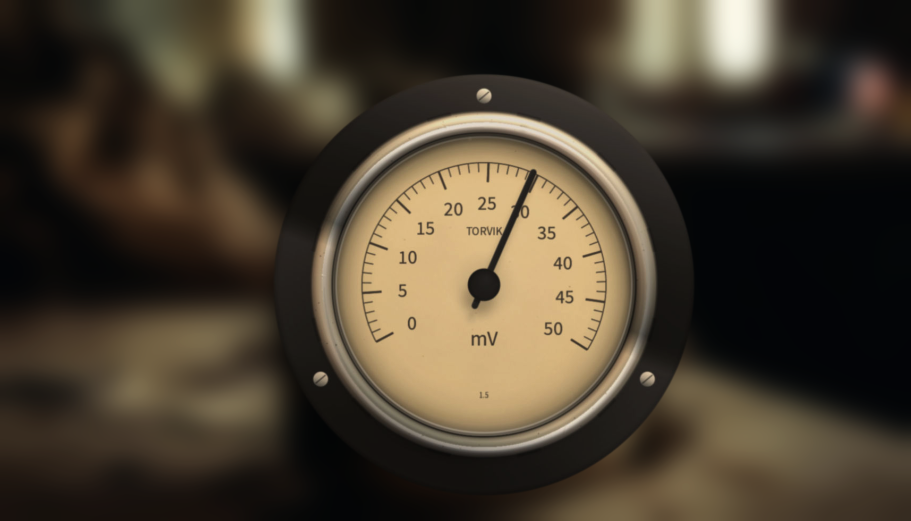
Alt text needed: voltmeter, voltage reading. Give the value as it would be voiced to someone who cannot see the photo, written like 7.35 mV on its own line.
29.5 mV
